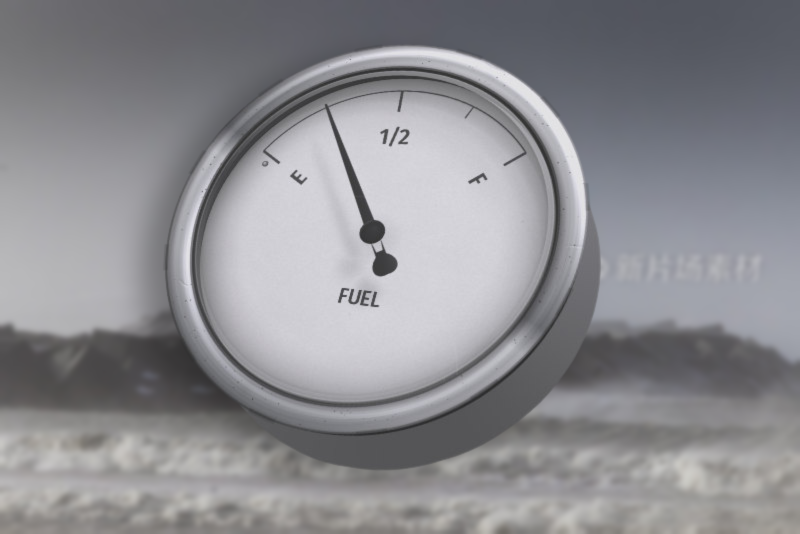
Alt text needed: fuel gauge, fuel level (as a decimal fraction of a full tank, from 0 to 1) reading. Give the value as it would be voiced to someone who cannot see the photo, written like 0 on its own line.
0.25
